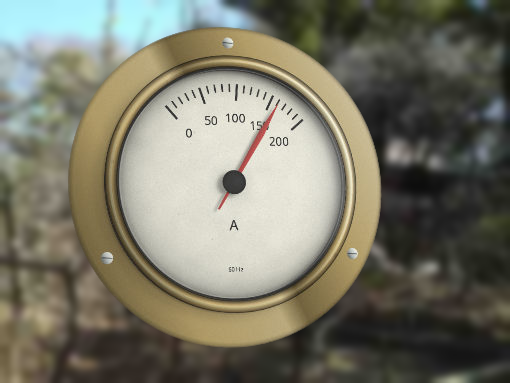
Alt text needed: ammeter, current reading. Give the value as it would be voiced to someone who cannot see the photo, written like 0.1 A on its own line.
160 A
